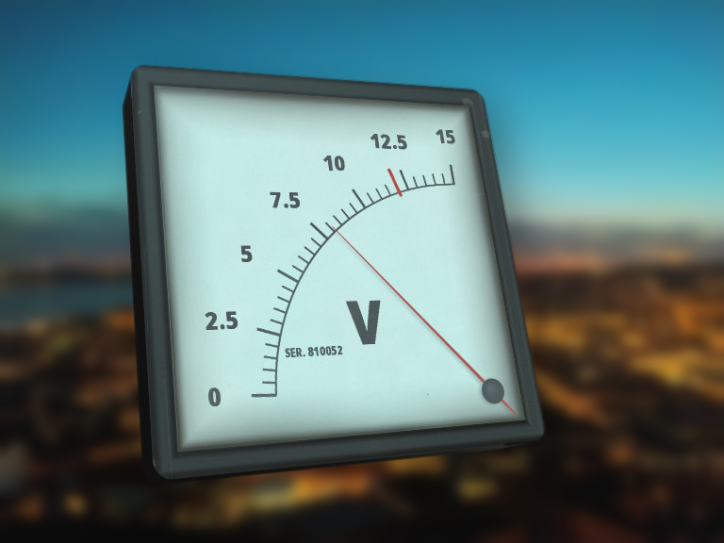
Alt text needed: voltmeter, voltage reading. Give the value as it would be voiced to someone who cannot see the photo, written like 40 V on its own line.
8 V
